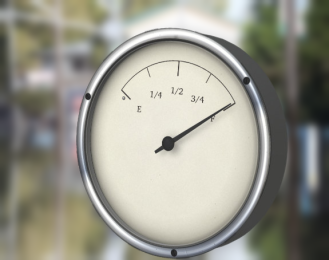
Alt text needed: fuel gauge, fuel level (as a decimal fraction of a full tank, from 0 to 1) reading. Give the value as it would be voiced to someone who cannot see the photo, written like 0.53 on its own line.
1
